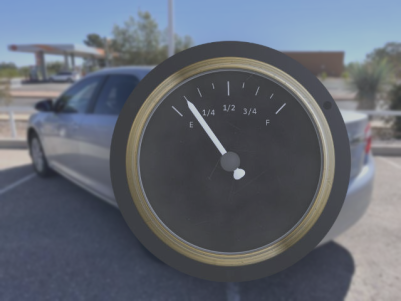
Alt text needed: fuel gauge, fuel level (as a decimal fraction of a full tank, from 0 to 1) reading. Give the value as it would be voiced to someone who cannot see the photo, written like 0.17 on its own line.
0.125
